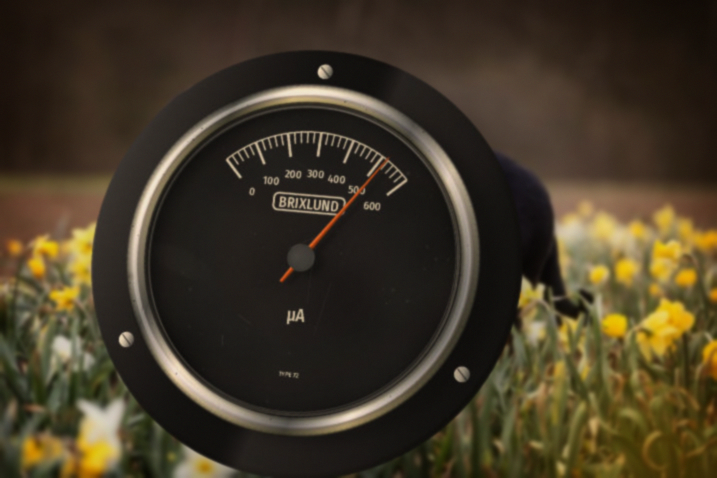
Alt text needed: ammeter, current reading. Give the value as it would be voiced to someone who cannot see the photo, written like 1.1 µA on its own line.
520 µA
